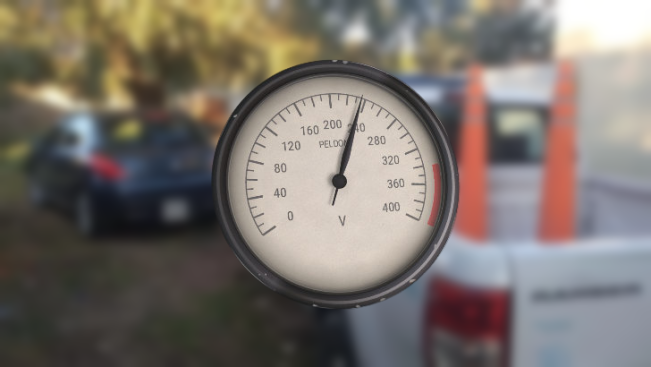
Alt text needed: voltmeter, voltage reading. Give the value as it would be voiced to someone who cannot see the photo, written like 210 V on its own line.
235 V
